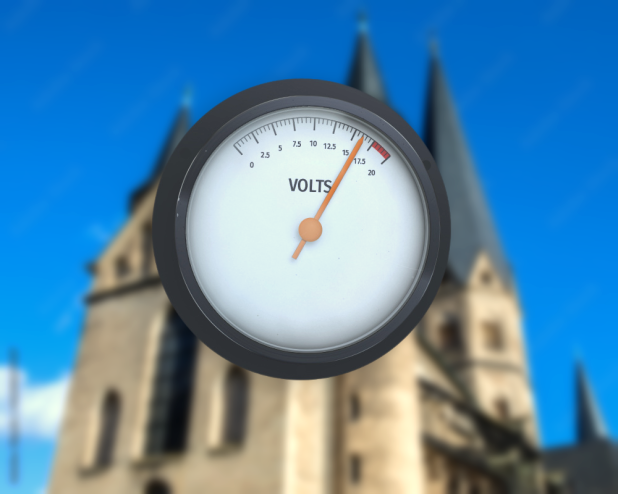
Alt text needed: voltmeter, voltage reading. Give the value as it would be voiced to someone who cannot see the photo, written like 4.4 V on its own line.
16 V
